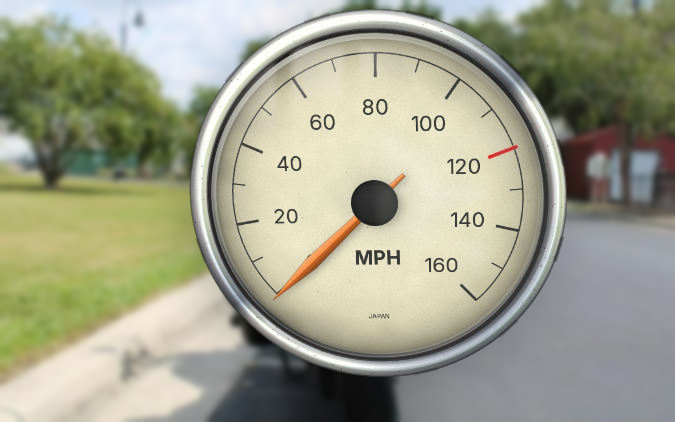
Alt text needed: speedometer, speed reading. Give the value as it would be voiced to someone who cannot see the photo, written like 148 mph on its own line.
0 mph
